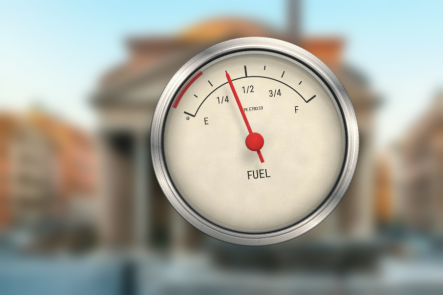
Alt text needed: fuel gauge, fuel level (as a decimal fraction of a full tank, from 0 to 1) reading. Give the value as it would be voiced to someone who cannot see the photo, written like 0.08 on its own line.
0.375
